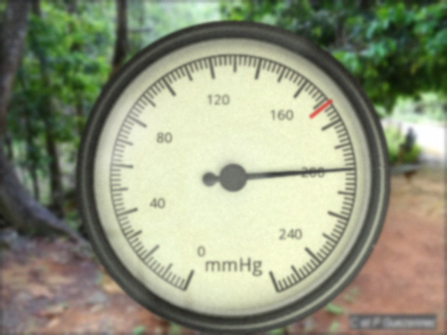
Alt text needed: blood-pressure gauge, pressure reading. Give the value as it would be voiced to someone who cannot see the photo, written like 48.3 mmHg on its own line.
200 mmHg
